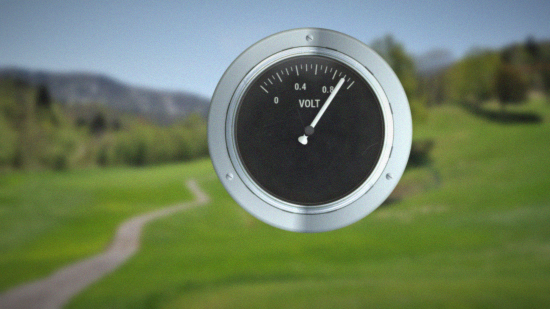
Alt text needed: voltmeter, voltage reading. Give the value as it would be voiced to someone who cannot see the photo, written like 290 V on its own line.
0.9 V
